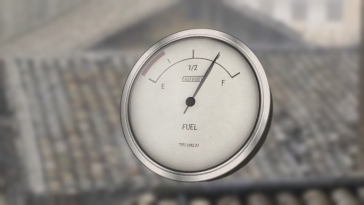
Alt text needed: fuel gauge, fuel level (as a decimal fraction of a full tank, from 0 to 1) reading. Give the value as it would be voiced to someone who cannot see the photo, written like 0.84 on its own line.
0.75
